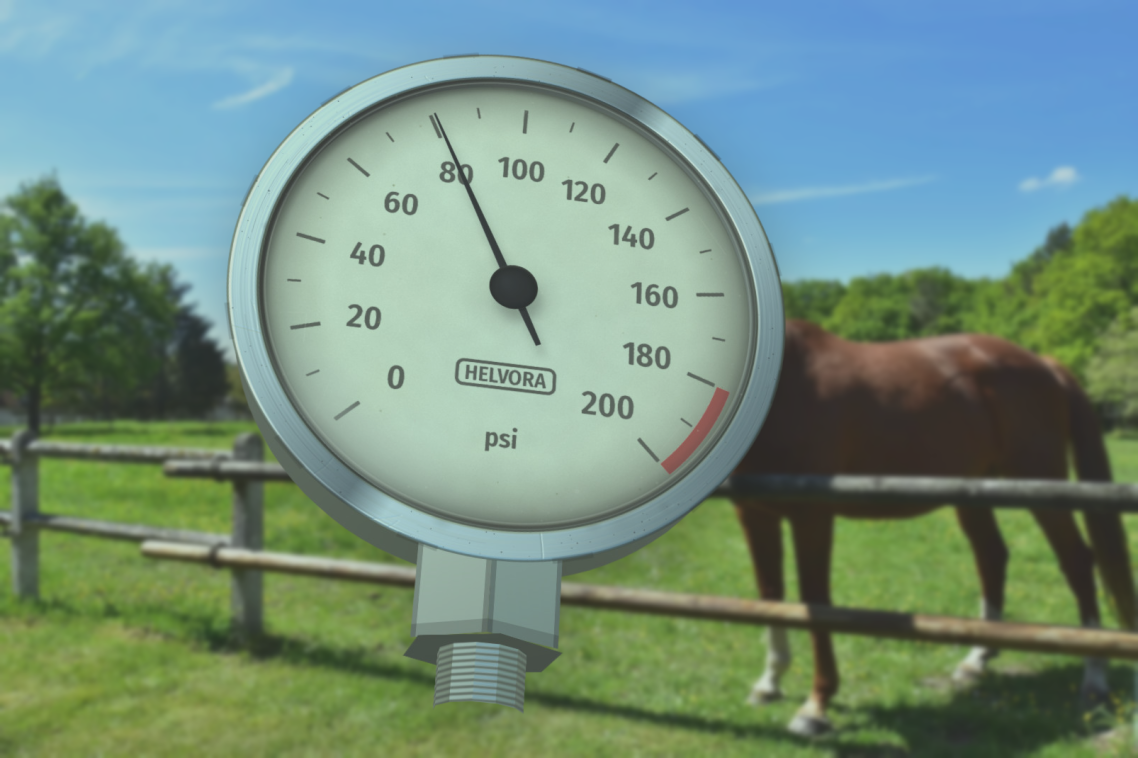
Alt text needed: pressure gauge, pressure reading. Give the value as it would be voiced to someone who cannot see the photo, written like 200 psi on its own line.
80 psi
